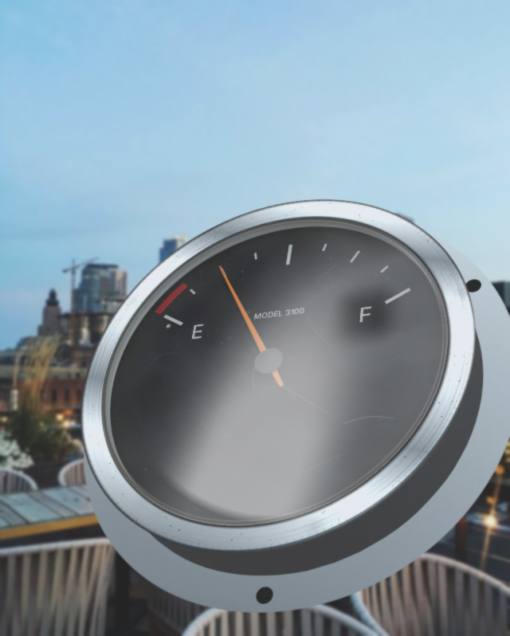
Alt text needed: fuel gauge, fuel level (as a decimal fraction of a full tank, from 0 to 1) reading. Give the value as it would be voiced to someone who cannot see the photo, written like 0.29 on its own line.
0.25
